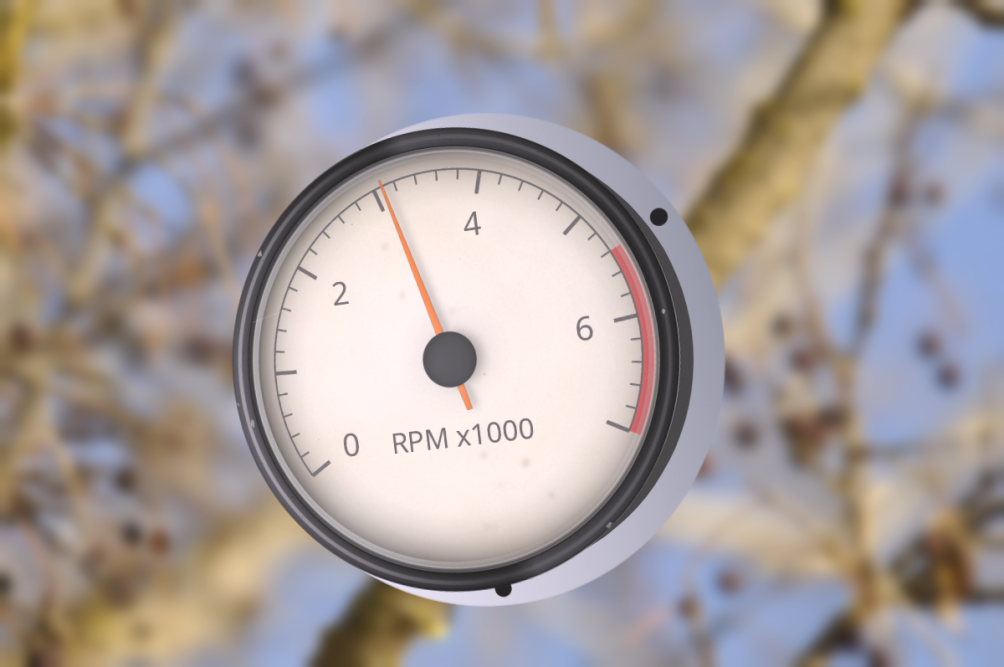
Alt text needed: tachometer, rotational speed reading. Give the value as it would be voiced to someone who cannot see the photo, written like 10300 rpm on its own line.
3100 rpm
